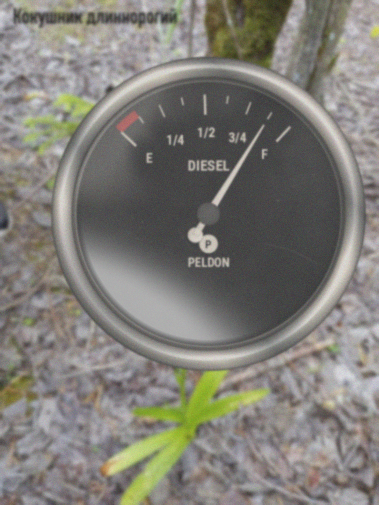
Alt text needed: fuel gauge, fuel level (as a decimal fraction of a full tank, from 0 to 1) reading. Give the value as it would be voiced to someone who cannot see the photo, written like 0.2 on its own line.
0.875
